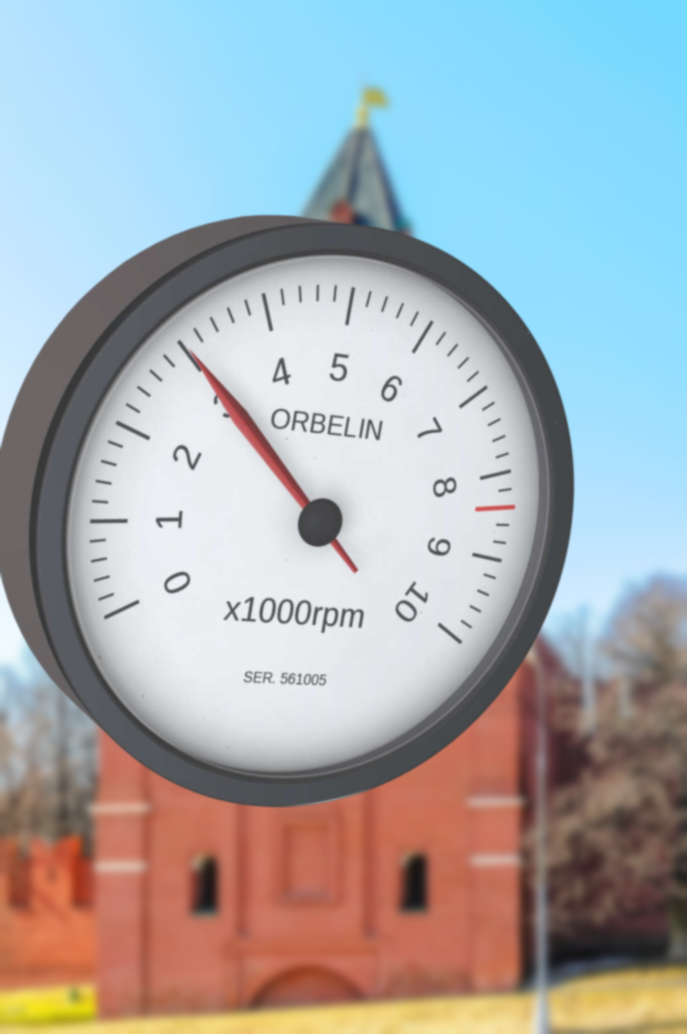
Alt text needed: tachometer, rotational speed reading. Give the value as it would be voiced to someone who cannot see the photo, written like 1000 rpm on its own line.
3000 rpm
